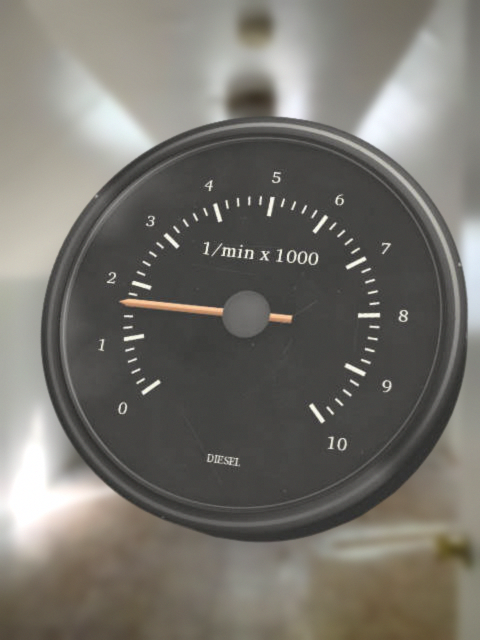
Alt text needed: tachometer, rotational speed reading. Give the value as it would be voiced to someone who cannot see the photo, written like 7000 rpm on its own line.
1600 rpm
